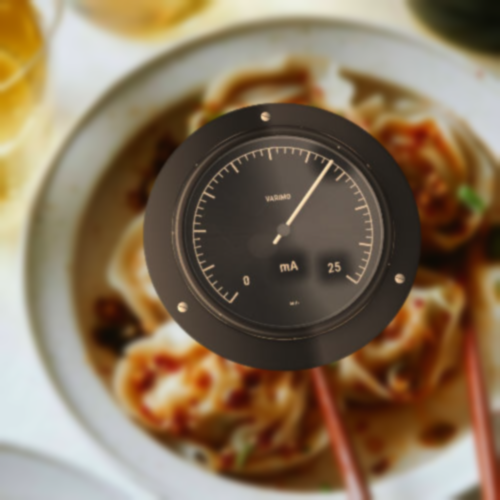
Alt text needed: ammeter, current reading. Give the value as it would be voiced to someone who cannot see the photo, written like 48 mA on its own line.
16.5 mA
